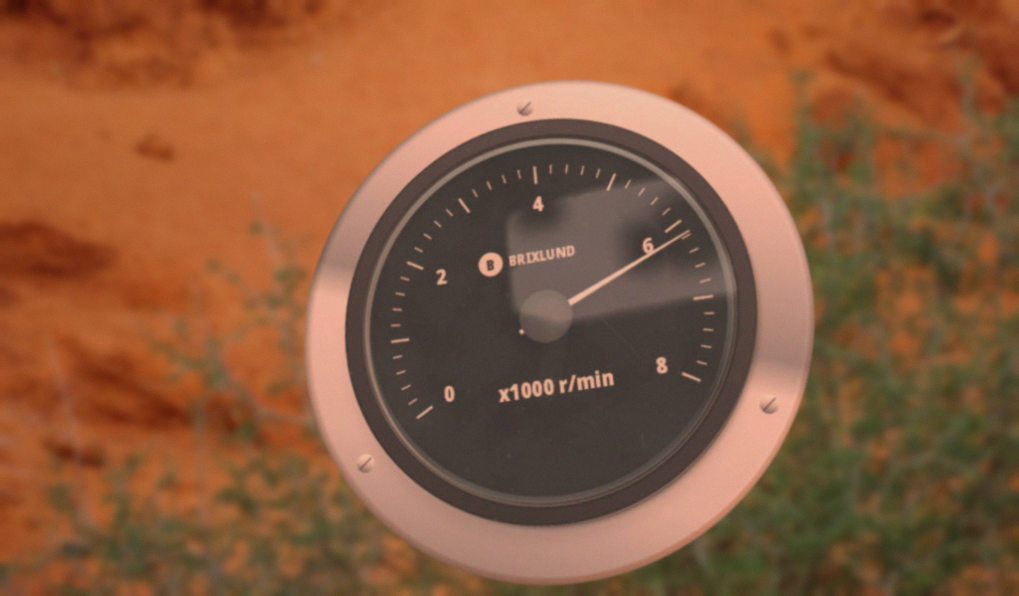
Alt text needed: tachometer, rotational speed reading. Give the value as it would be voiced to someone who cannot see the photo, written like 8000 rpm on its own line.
6200 rpm
